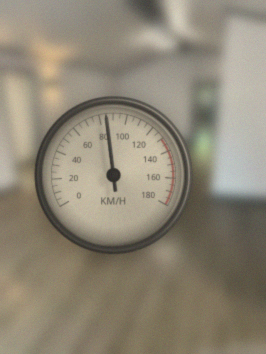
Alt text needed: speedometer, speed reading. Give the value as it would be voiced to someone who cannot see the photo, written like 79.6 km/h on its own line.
85 km/h
